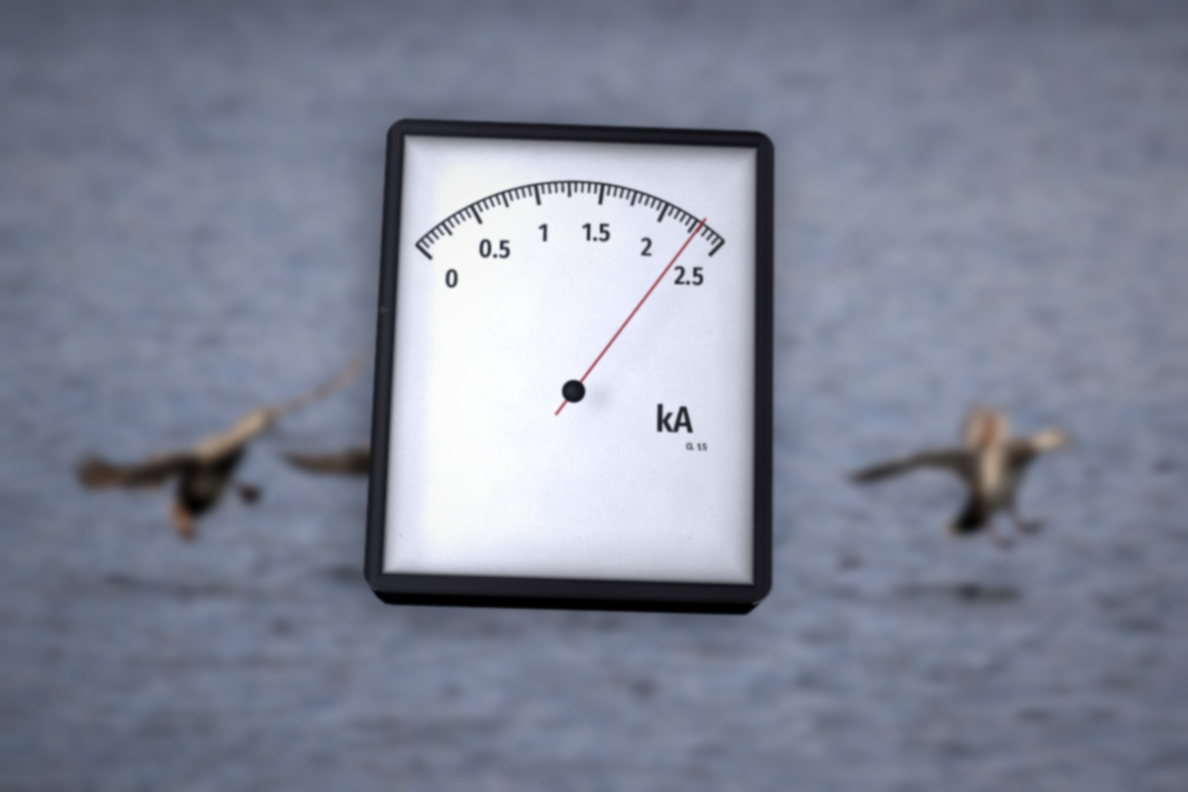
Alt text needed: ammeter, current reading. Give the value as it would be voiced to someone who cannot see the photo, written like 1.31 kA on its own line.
2.3 kA
